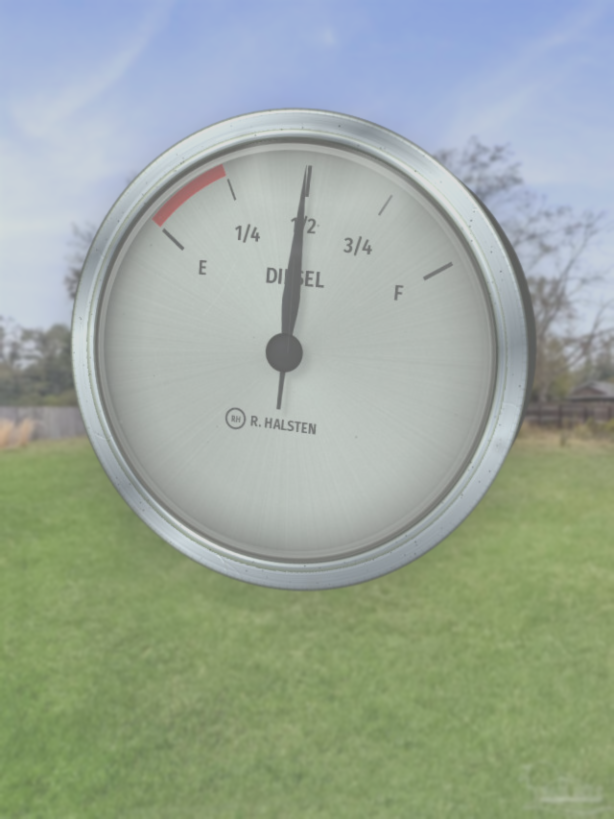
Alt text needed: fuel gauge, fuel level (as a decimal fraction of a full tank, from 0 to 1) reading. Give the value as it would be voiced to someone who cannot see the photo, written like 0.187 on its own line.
0.5
